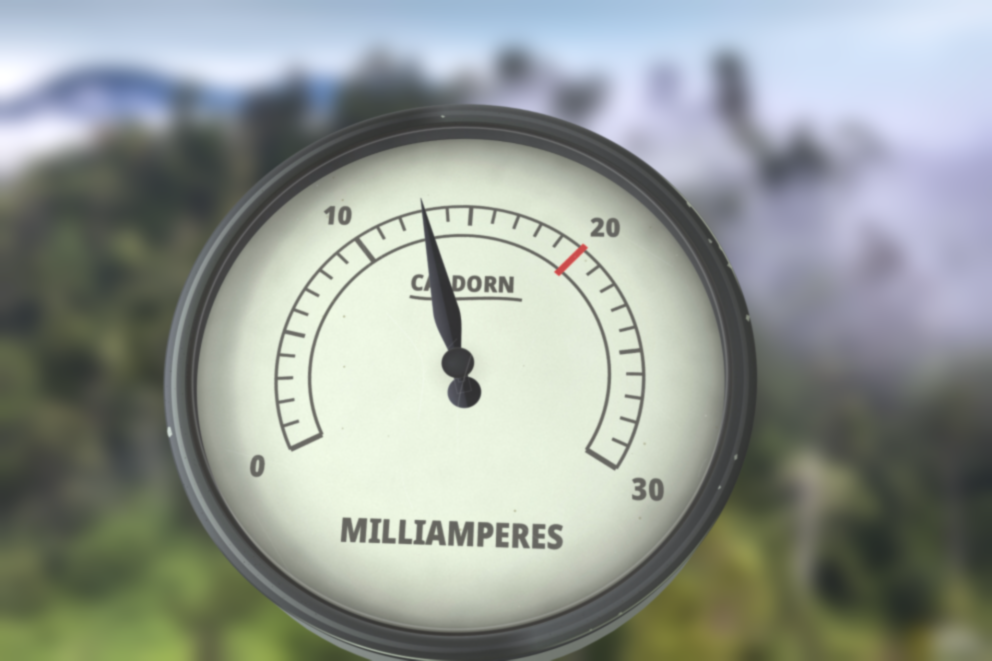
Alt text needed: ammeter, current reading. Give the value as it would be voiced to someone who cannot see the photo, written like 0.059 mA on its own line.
13 mA
